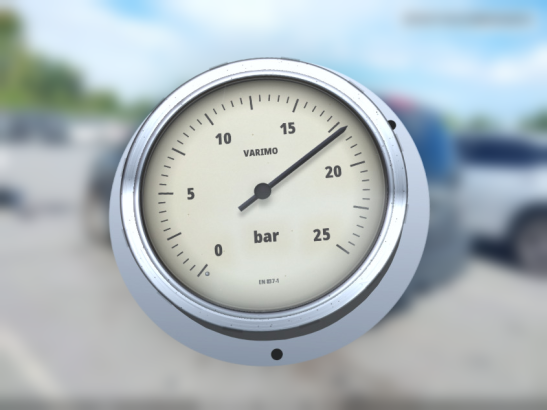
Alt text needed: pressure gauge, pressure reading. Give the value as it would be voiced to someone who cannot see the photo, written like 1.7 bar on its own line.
18 bar
